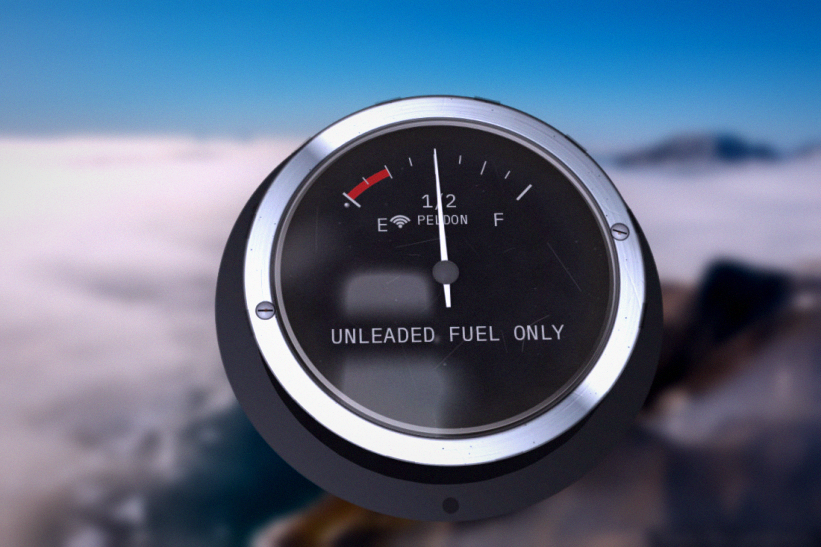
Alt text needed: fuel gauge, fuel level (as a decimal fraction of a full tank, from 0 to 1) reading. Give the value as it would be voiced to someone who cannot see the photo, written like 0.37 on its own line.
0.5
